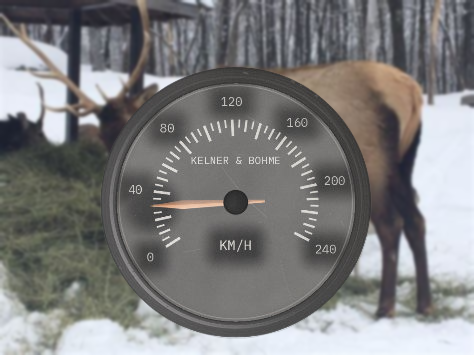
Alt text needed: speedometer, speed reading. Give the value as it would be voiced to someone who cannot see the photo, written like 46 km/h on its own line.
30 km/h
